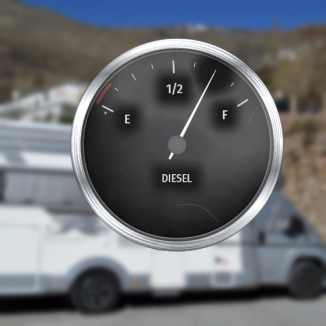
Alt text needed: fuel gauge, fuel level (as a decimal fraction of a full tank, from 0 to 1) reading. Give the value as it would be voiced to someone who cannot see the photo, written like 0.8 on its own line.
0.75
